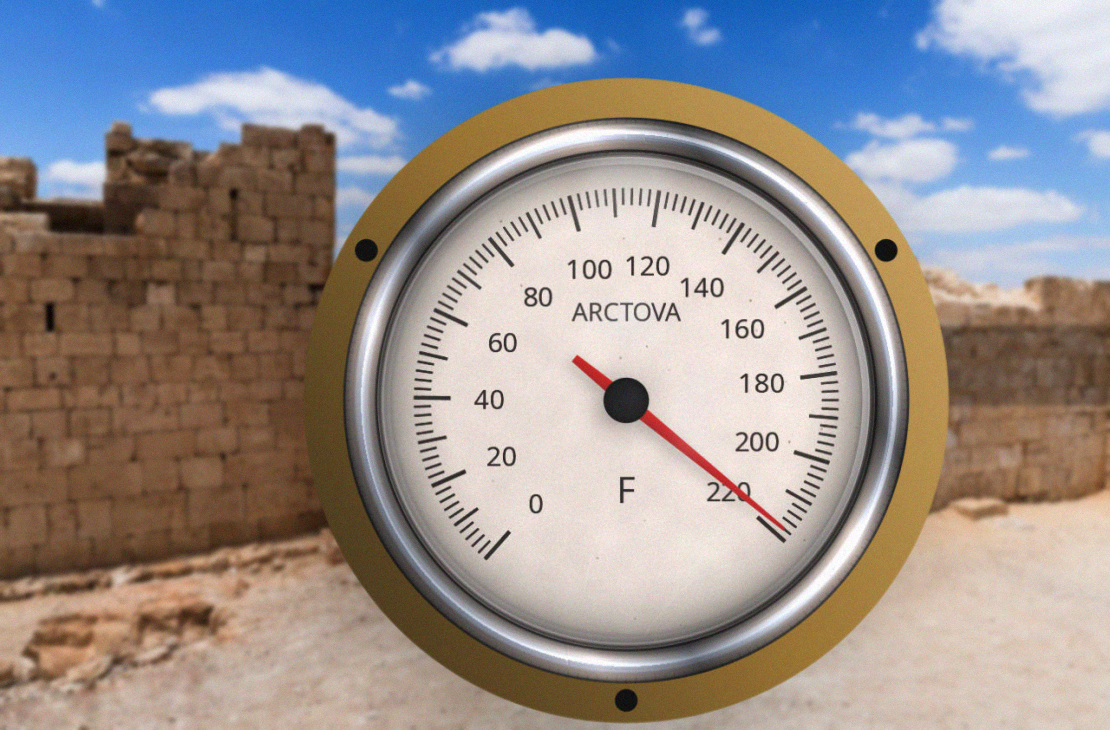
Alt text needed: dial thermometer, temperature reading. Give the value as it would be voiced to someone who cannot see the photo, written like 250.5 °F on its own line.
218 °F
